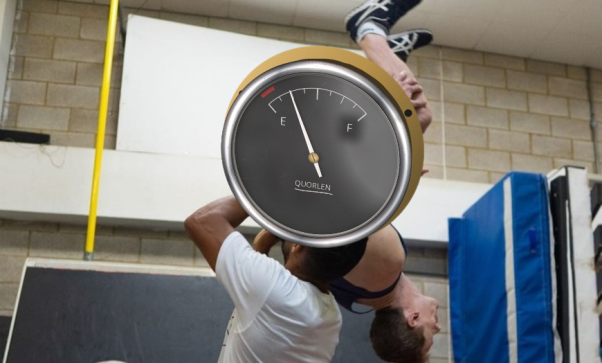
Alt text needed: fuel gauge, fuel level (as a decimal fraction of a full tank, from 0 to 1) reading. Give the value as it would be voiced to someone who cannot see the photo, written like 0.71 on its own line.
0.25
